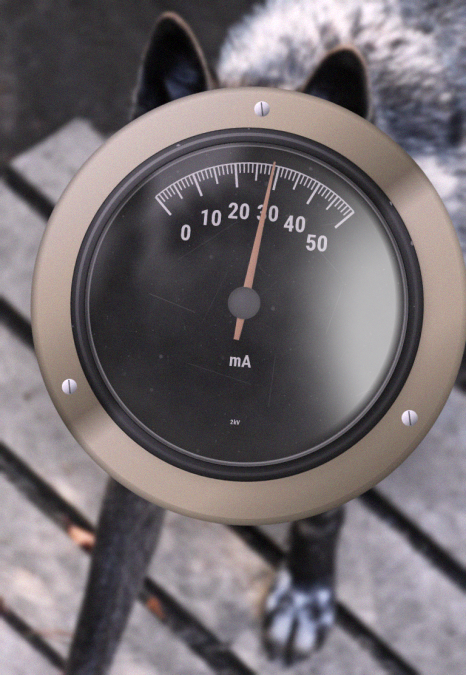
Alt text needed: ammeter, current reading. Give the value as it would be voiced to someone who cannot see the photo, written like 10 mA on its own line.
29 mA
